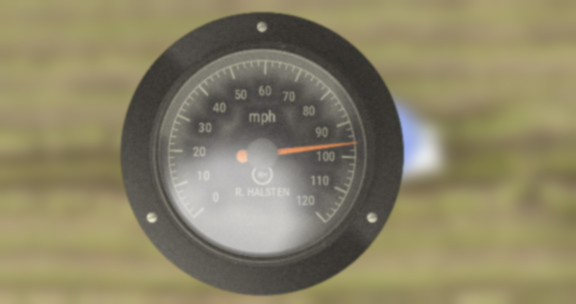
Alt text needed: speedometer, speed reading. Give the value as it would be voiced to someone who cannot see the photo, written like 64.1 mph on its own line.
96 mph
